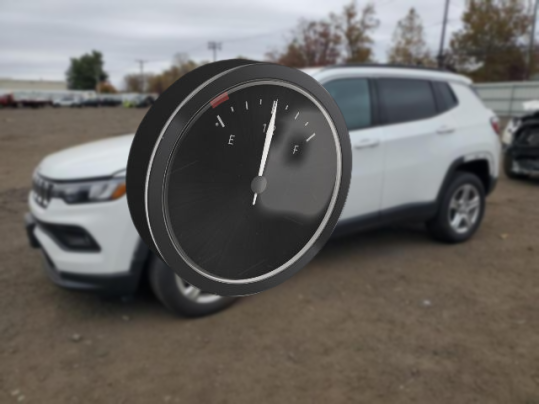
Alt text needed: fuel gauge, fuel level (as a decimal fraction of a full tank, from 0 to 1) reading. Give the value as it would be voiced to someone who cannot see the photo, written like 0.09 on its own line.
0.5
